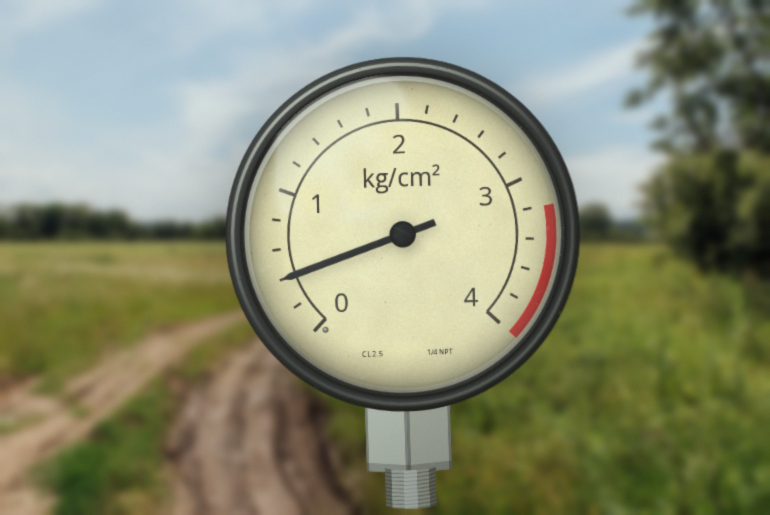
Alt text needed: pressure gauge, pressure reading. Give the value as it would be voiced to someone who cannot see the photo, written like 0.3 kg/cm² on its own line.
0.4 kg/cm²
